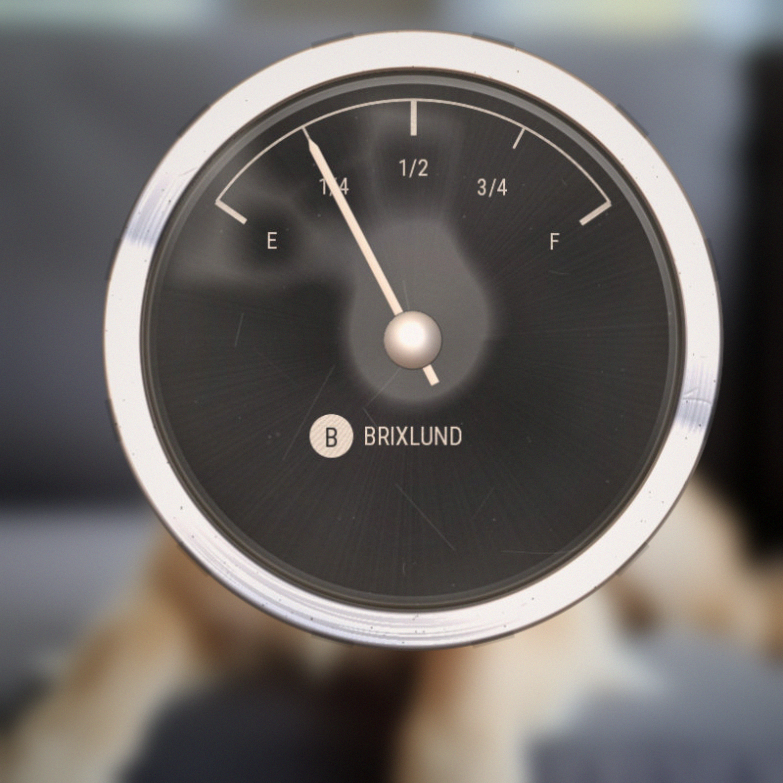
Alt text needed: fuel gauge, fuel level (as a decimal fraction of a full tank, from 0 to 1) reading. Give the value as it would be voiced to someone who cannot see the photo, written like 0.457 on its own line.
0.25
